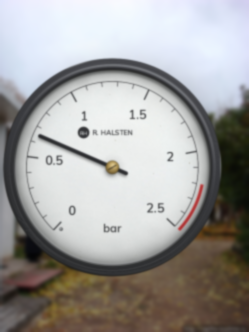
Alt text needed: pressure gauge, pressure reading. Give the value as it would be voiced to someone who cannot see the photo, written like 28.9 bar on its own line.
0.65 bar
